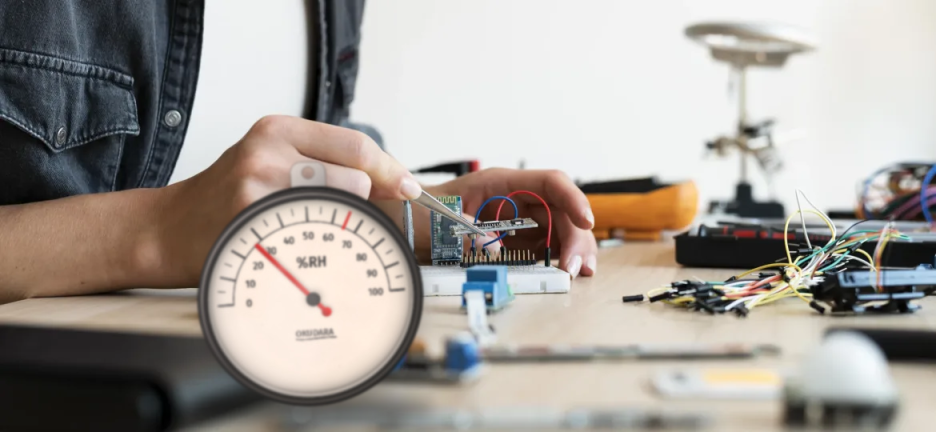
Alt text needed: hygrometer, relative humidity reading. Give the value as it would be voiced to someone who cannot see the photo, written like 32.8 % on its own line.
27.5 %
